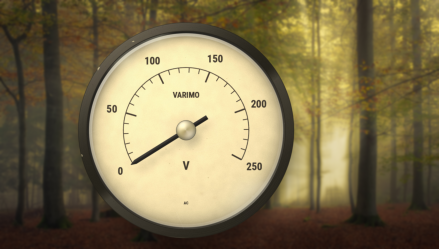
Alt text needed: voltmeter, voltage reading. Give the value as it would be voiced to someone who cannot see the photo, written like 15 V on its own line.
0 V
